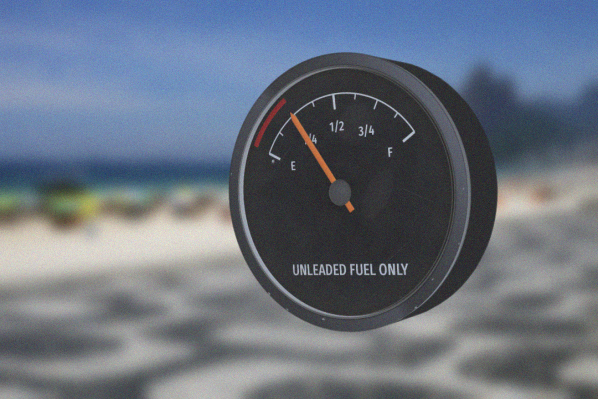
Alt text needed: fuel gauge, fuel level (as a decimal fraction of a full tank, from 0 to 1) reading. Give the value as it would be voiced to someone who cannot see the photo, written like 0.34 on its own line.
0.25
